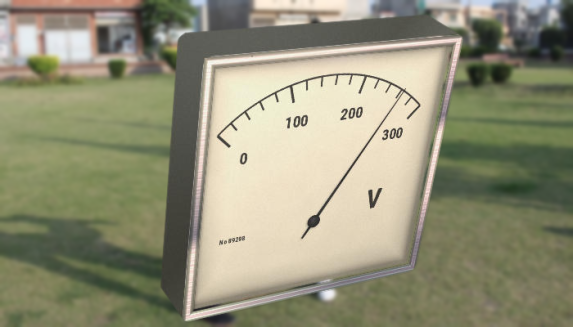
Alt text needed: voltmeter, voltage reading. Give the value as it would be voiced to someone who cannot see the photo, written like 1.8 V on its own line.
260 V
